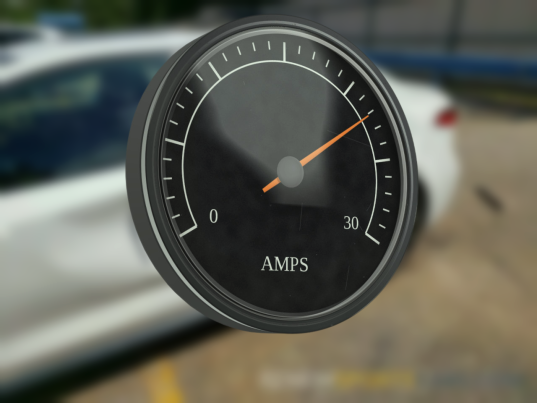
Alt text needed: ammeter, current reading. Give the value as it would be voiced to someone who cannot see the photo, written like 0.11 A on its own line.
22 A
